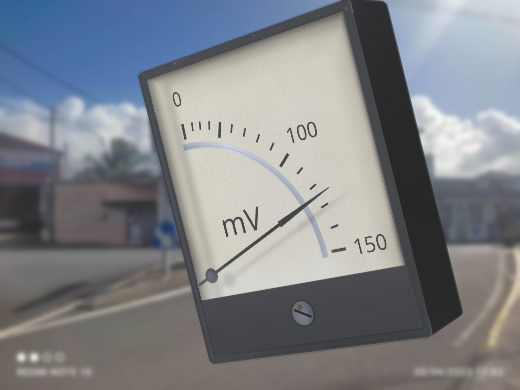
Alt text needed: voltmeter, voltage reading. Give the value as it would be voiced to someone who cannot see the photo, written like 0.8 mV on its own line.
125 mV
